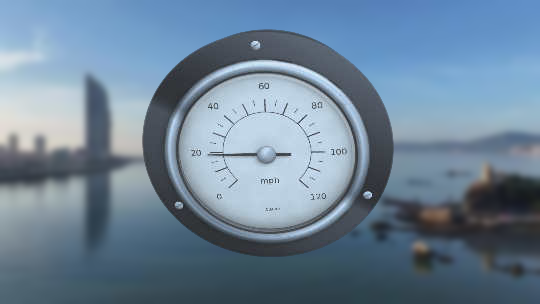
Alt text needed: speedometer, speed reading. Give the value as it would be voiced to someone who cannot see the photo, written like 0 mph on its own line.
20 mph
